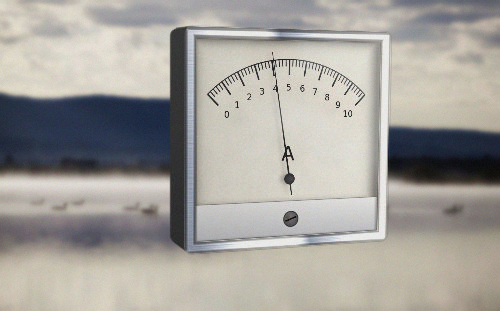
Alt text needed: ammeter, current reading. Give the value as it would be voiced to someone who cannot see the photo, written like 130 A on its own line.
4 A
